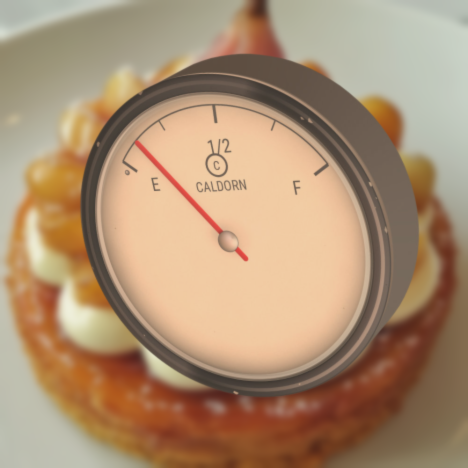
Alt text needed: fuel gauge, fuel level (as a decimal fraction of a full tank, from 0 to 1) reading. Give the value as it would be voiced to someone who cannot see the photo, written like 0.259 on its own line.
0.125
